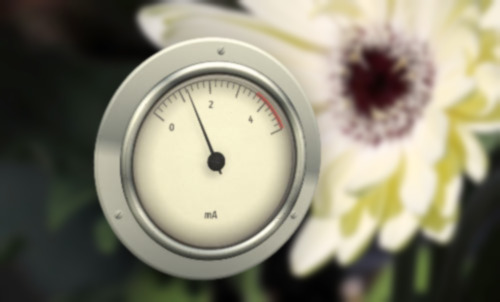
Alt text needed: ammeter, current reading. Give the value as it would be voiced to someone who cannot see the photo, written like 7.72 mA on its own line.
1.2 mA
